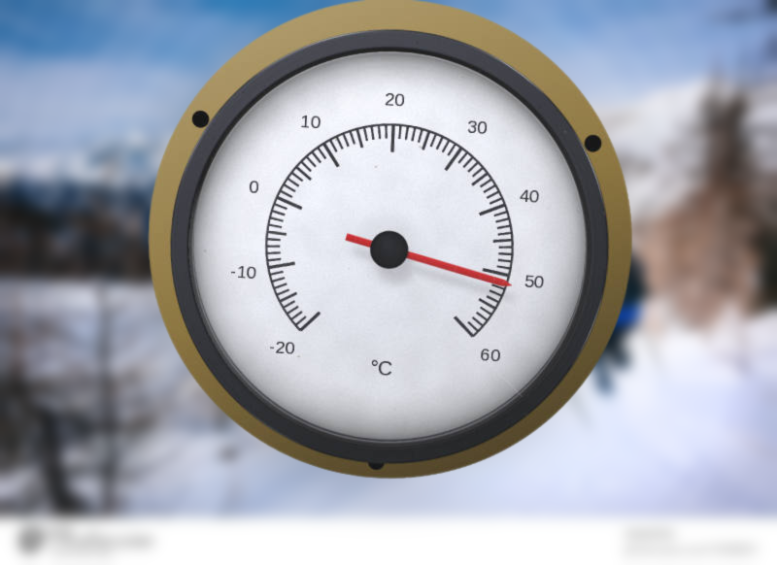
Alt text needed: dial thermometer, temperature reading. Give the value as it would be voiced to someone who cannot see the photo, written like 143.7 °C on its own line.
51 °C
